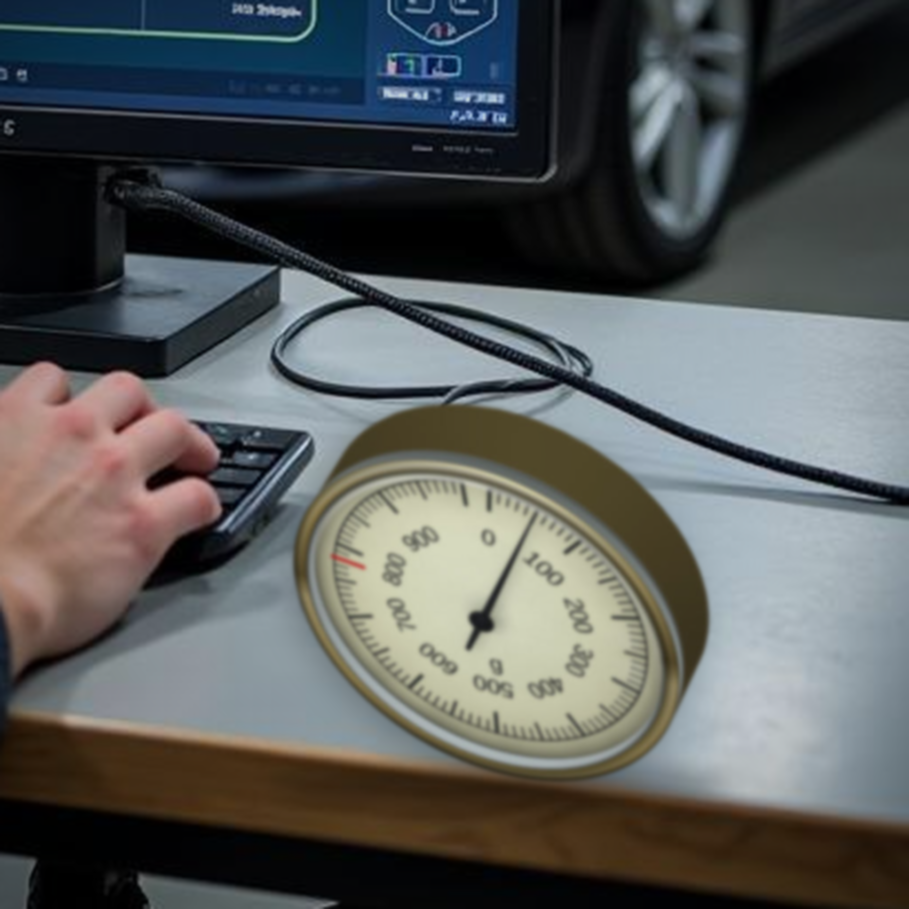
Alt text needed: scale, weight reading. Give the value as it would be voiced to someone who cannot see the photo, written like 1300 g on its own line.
50 g
